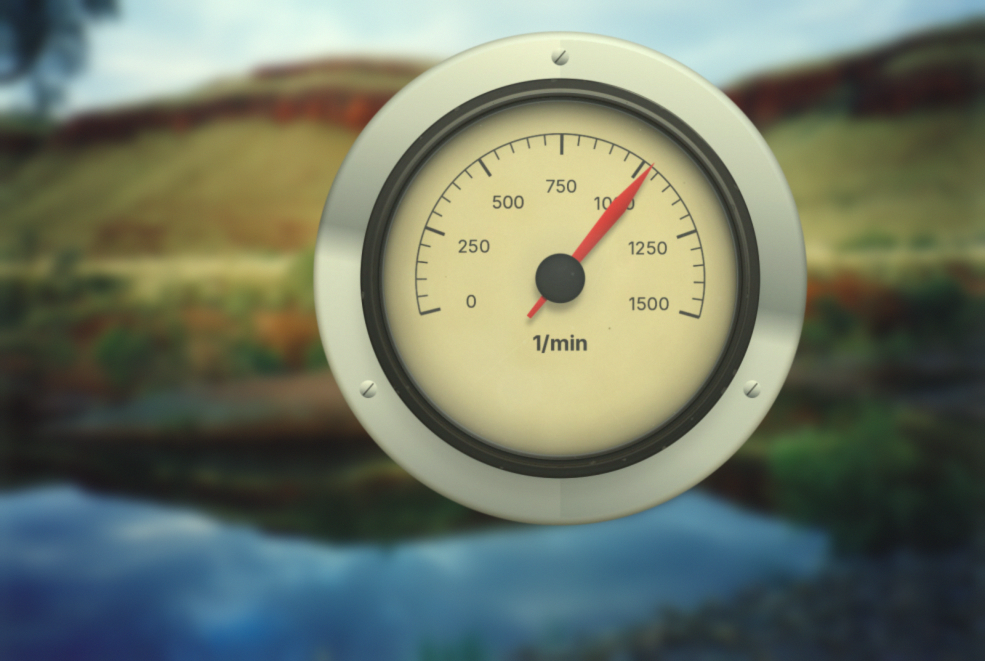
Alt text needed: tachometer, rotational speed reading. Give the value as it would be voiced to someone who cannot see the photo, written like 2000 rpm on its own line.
1025 rpm
